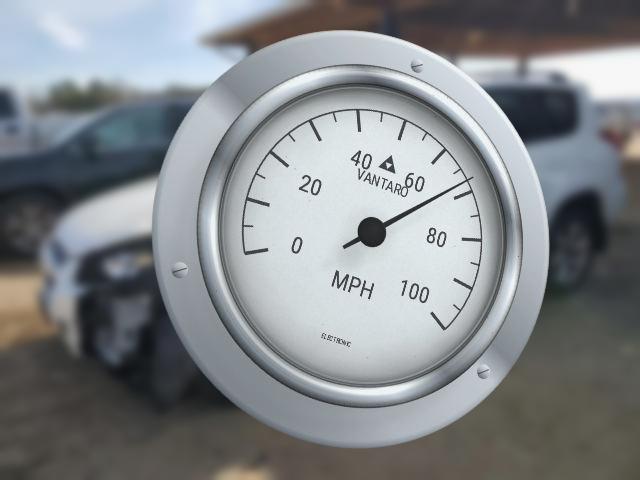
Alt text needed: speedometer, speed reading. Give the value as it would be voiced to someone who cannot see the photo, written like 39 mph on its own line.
67.5 mph
